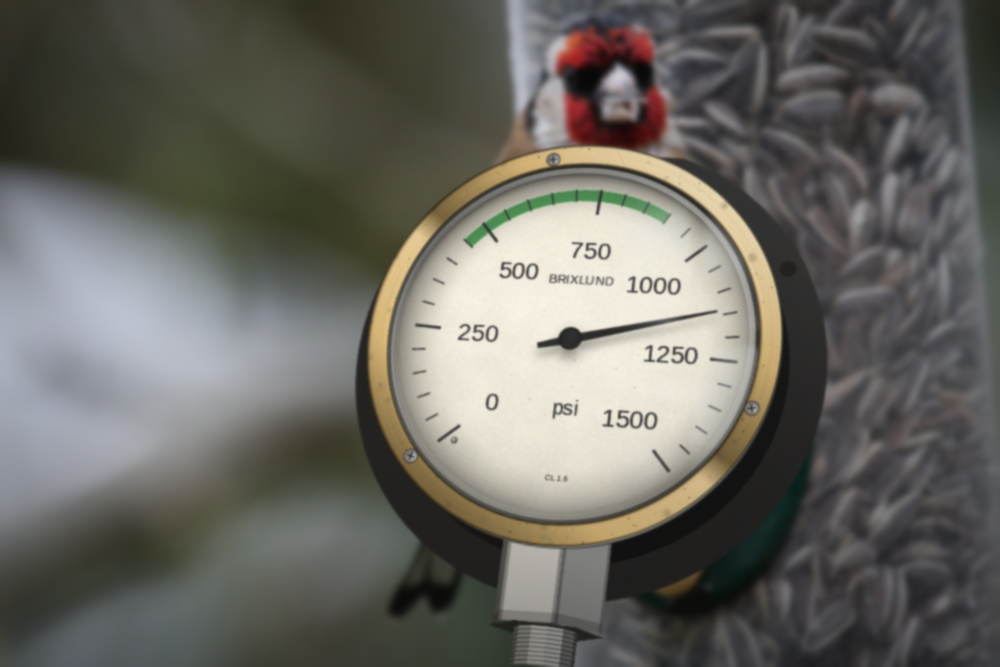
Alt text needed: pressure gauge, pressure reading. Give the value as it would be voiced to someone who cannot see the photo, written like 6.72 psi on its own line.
1150 psi
